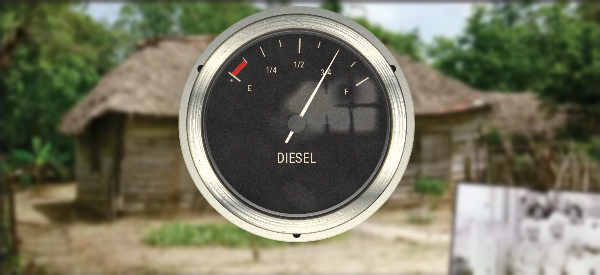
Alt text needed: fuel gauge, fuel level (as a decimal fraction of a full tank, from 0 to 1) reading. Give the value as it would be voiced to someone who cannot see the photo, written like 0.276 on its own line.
0.75
